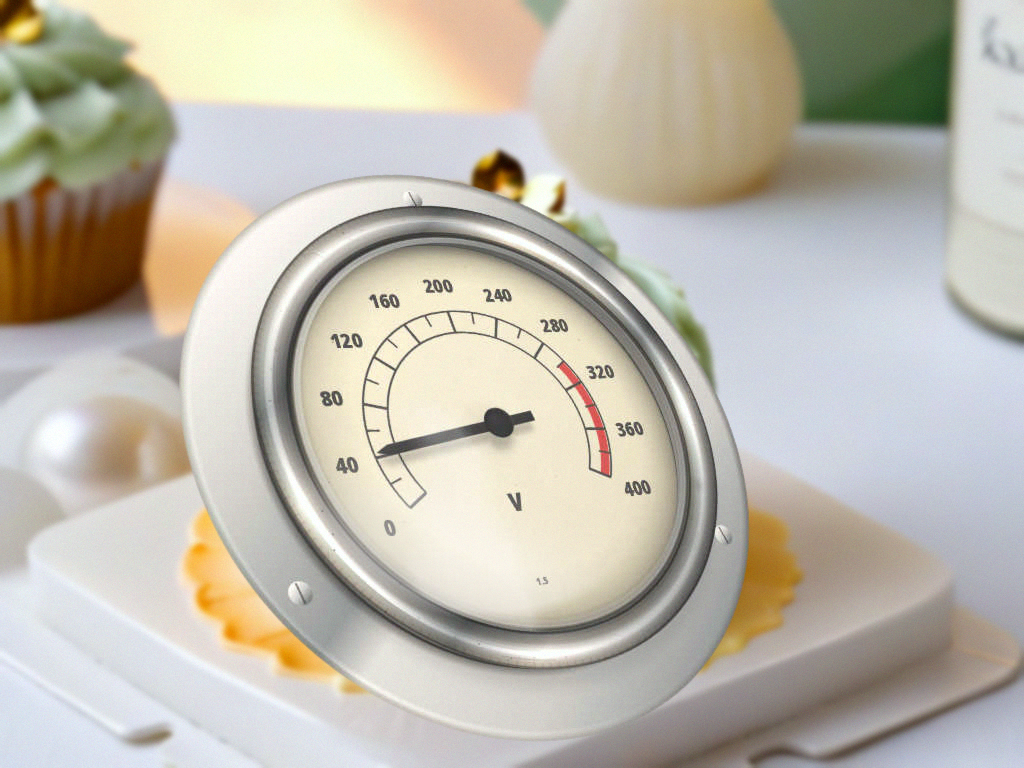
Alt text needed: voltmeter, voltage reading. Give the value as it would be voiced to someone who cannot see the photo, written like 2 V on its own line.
40 V
